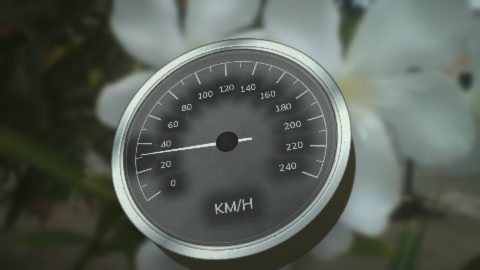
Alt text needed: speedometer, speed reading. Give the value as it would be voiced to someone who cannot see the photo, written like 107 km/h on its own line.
30 km/h
